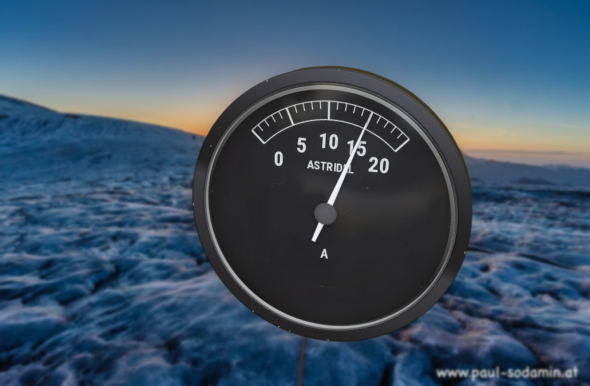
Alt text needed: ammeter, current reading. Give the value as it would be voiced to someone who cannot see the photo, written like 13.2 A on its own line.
15 A
